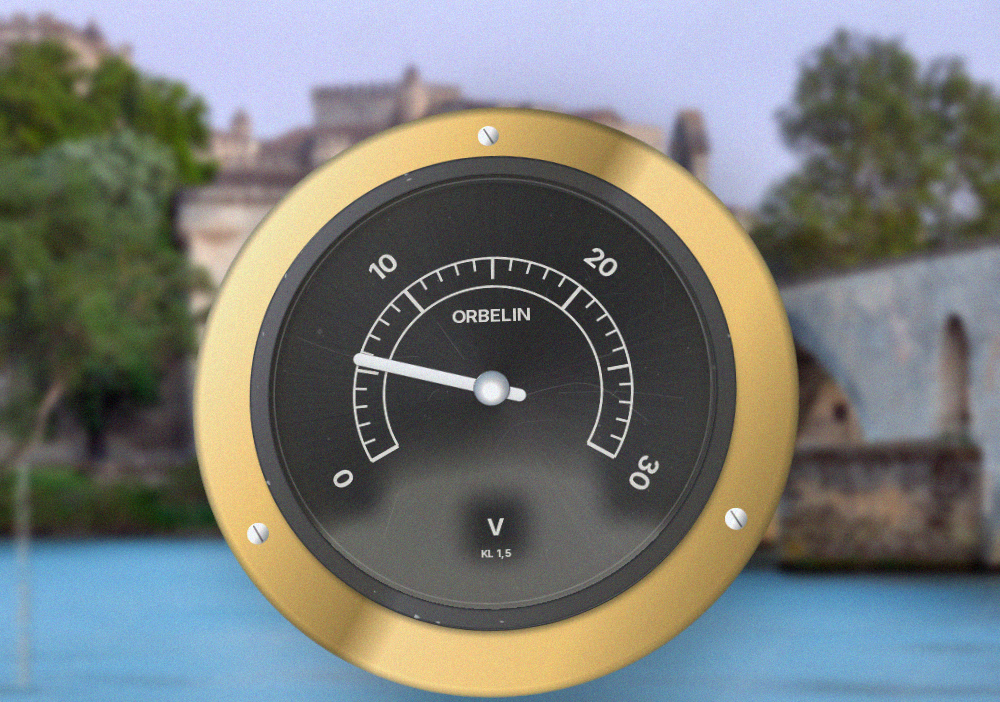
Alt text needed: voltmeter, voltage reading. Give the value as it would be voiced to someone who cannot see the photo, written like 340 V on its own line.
5.5 V
